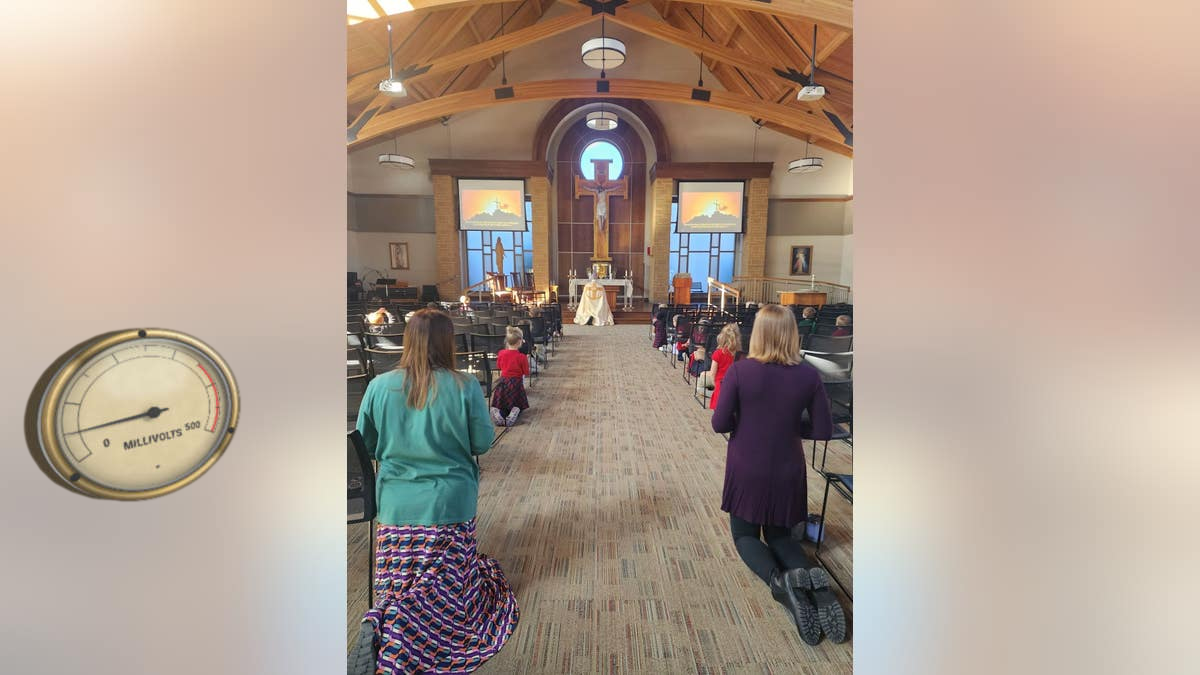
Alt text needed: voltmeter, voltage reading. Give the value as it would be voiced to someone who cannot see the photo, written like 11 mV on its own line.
50 mV
